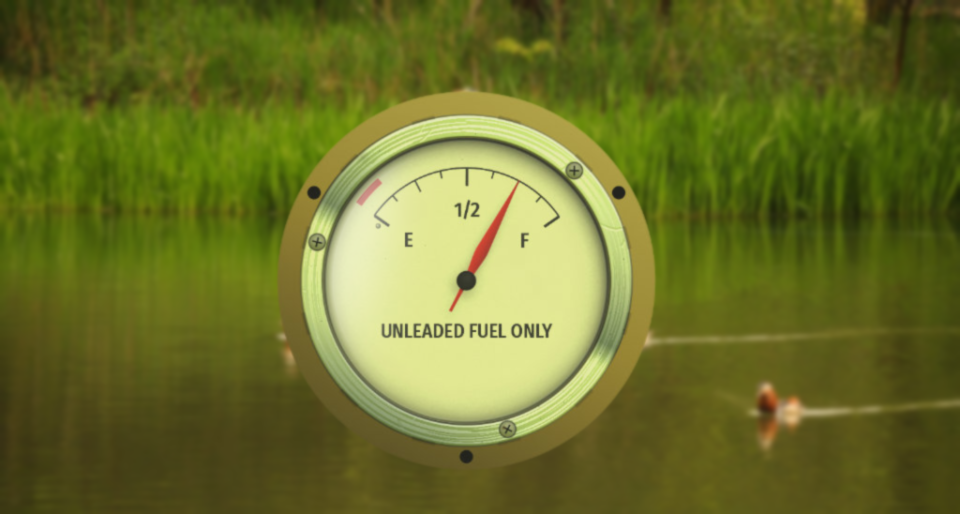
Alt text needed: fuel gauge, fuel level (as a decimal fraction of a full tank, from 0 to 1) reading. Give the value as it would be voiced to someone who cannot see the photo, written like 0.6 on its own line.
0.75
